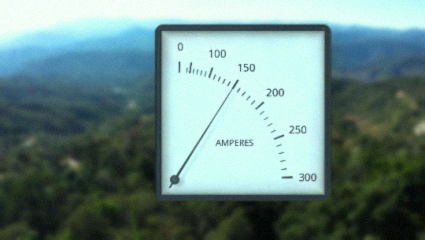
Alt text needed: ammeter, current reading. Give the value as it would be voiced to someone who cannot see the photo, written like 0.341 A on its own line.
150 A
